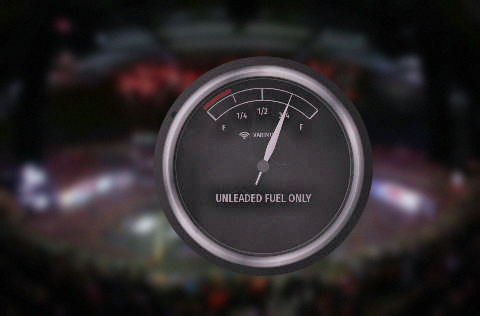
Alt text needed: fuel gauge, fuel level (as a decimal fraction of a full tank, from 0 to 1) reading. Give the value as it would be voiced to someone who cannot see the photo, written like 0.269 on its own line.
0.75
